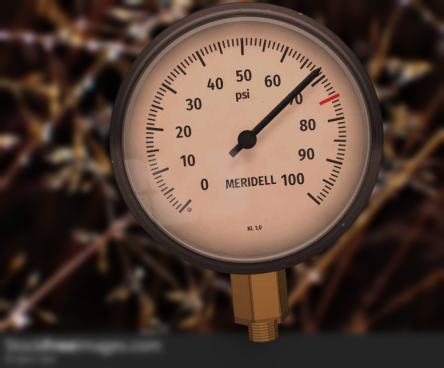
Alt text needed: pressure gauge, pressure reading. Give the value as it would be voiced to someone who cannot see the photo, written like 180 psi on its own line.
68 psi
